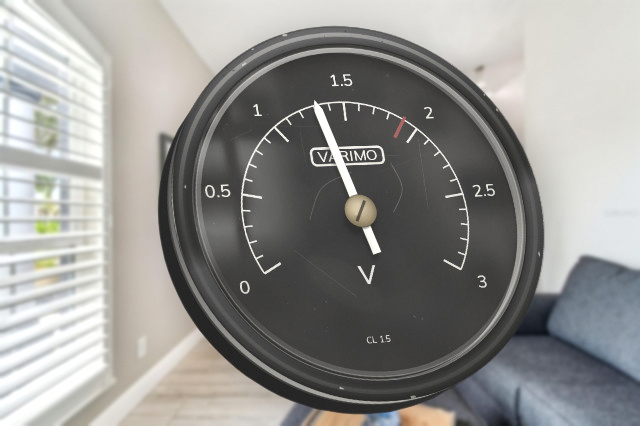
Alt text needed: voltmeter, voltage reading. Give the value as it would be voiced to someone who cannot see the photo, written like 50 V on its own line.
1.3 V
